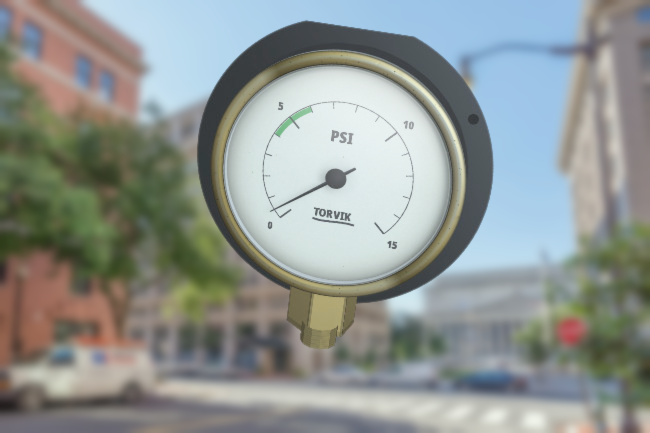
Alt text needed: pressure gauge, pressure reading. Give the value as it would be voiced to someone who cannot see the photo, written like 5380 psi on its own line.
0.5 psi
